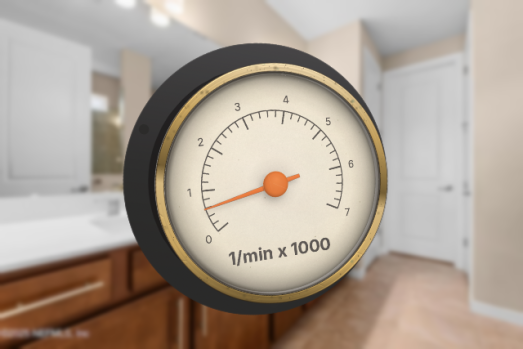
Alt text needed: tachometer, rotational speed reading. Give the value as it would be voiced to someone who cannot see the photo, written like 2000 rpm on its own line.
600 rpm
